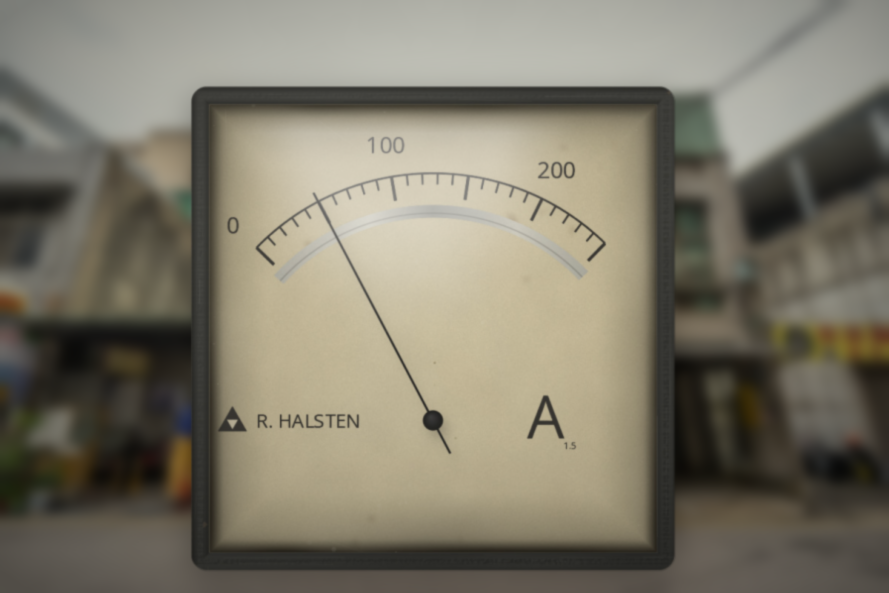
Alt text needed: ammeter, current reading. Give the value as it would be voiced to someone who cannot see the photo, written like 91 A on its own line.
50 A
